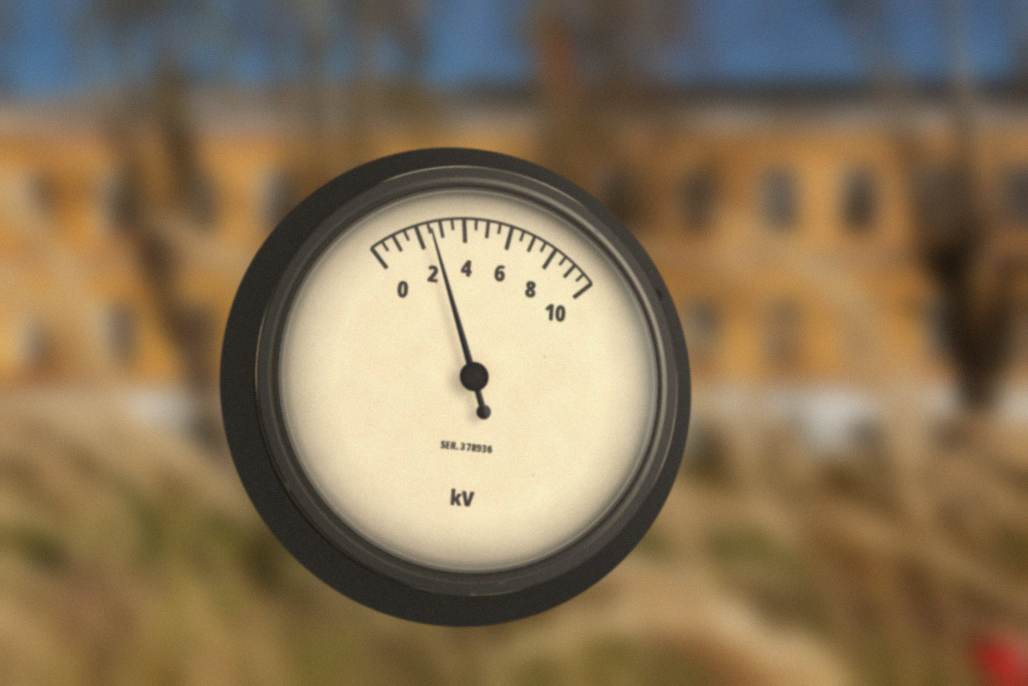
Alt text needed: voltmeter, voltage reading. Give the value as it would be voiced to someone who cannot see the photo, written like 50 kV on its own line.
2.5 kV
